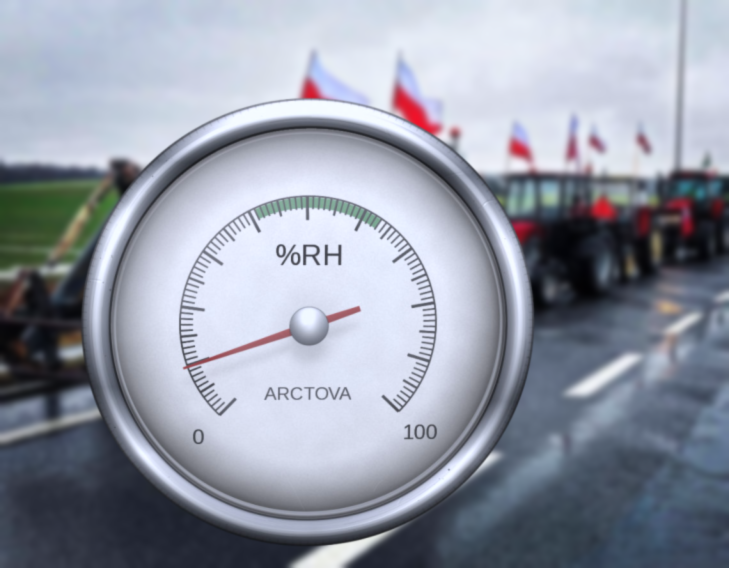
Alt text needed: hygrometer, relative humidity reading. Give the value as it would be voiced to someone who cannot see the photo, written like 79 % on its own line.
10 %
